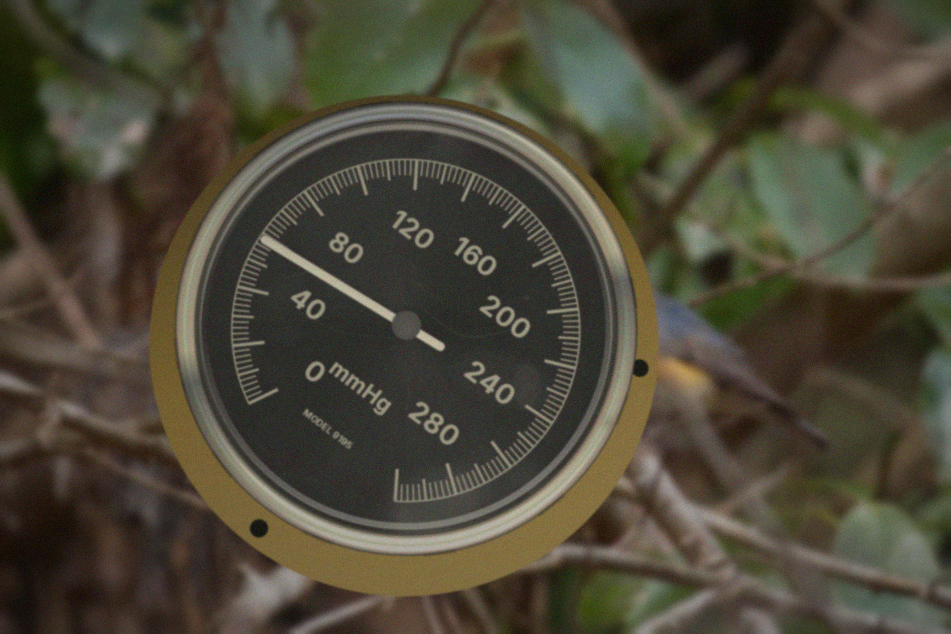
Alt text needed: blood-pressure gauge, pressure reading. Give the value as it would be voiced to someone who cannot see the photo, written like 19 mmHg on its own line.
58 mmHg
